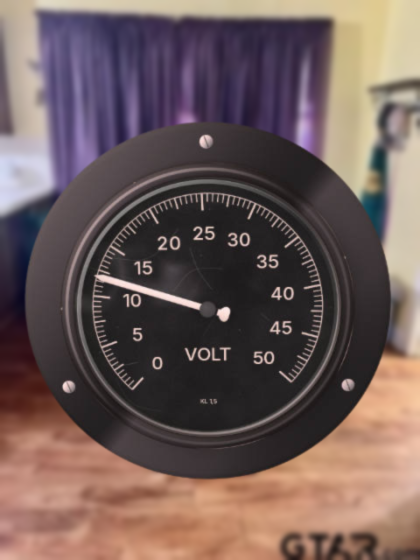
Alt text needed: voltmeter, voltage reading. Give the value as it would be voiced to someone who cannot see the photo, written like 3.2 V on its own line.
12 V
